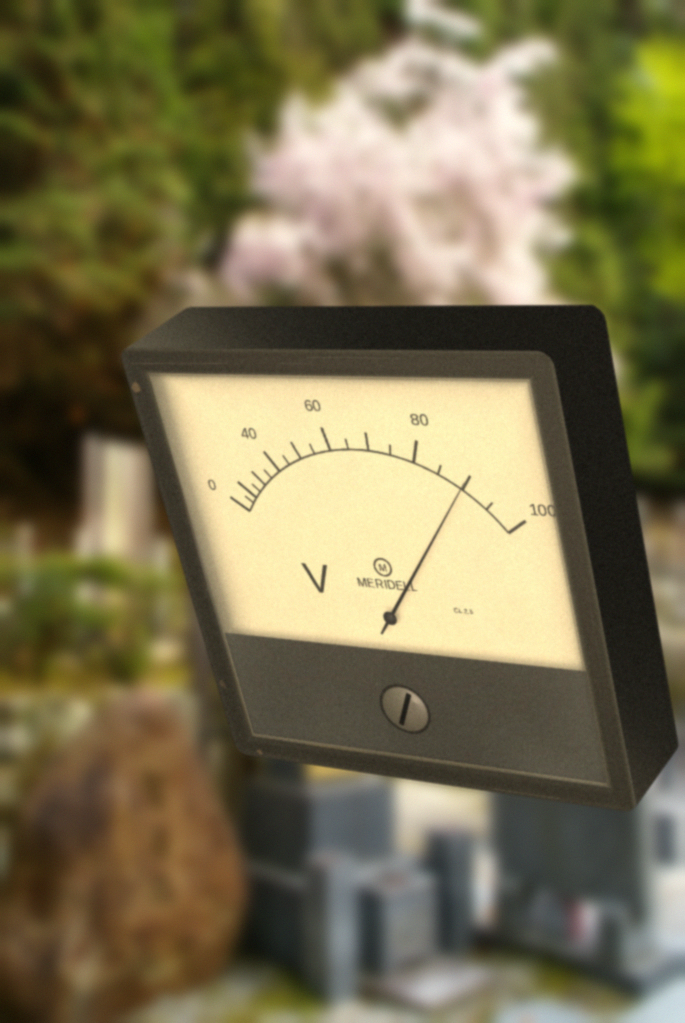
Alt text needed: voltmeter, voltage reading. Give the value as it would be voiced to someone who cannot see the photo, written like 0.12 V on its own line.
90 V
